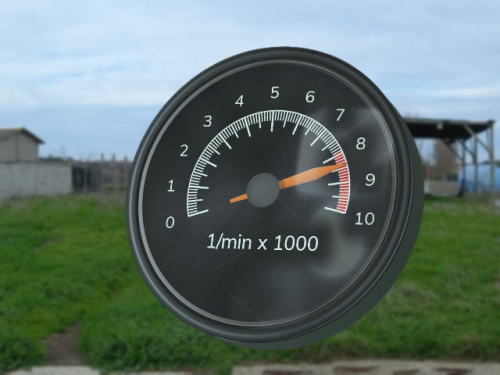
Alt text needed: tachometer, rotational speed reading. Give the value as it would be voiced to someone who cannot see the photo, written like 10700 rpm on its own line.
8500 rpm
